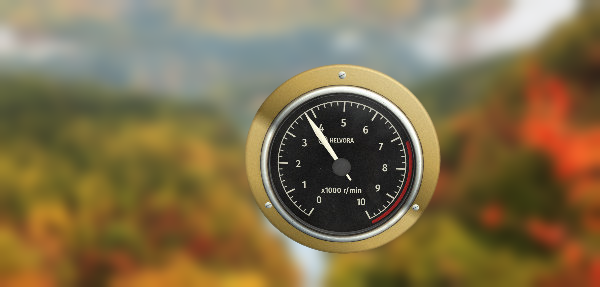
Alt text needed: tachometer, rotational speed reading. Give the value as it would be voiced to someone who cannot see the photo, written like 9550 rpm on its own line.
3800 rpm
